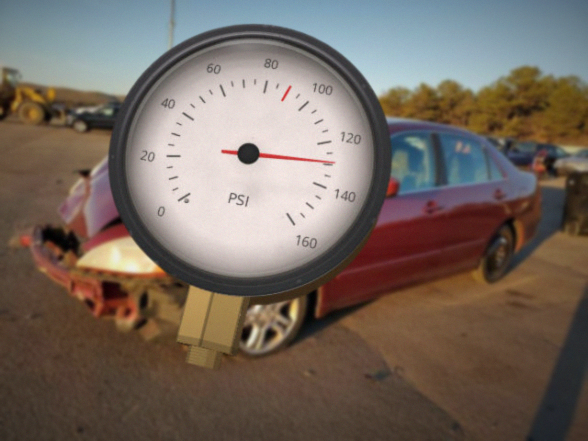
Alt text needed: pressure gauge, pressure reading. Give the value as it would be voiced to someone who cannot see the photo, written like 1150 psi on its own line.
130 psi
